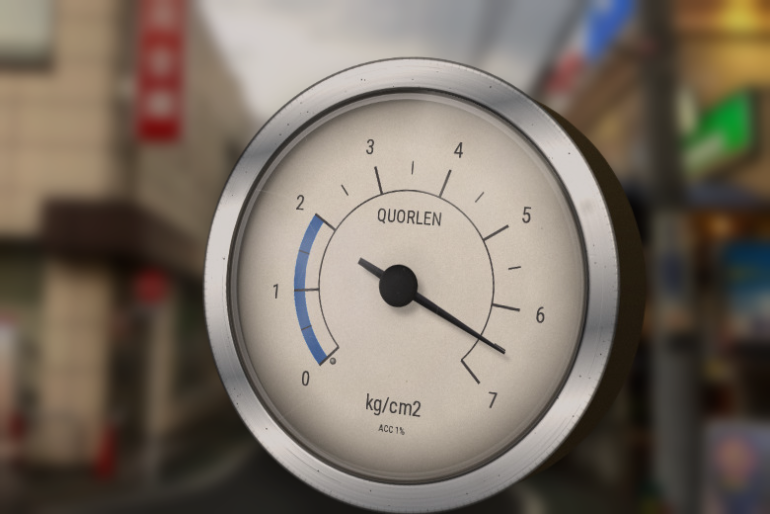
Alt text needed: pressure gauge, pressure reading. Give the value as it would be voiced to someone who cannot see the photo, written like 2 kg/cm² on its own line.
6.5 kg/cm²
